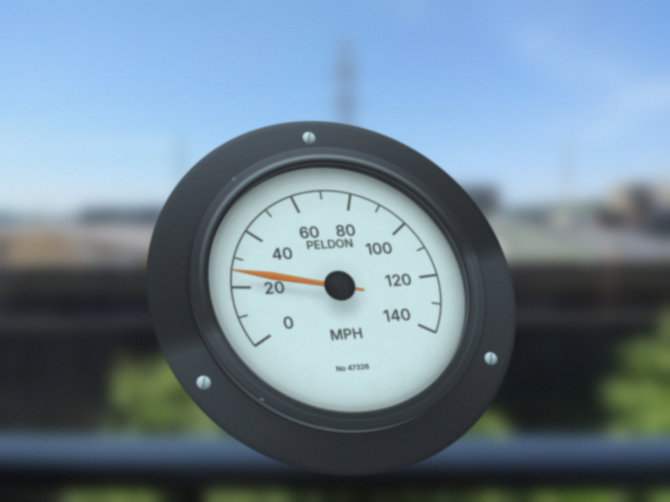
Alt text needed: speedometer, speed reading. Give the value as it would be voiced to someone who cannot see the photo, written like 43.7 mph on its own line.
25 mph
